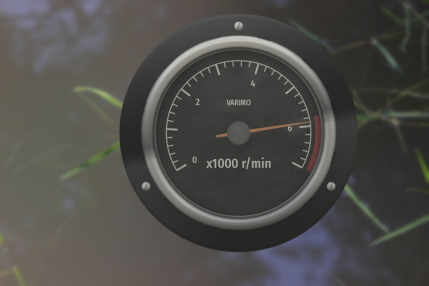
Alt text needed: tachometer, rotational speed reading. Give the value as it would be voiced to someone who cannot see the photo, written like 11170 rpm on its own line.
5900 rpm
